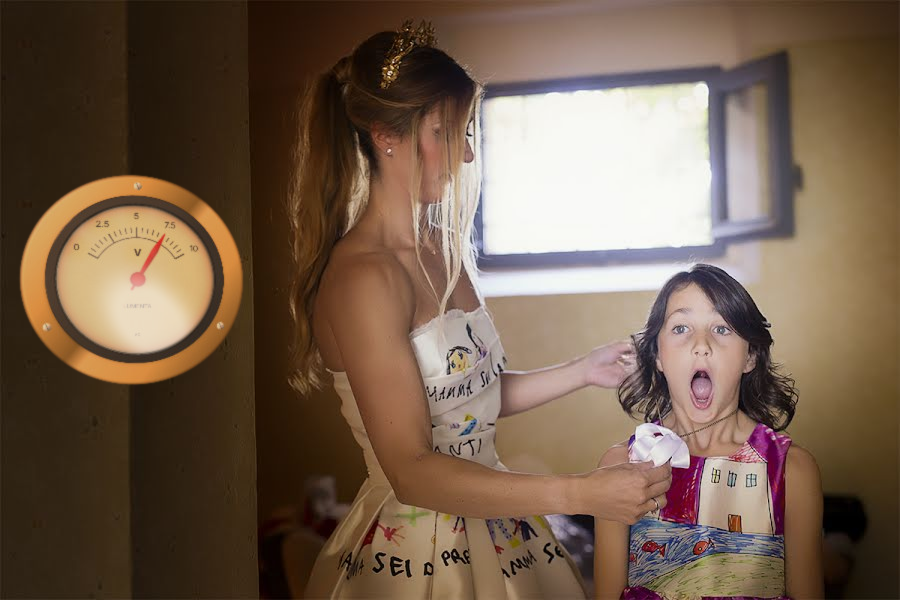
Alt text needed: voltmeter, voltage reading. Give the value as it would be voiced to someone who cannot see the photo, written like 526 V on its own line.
7.5 V
